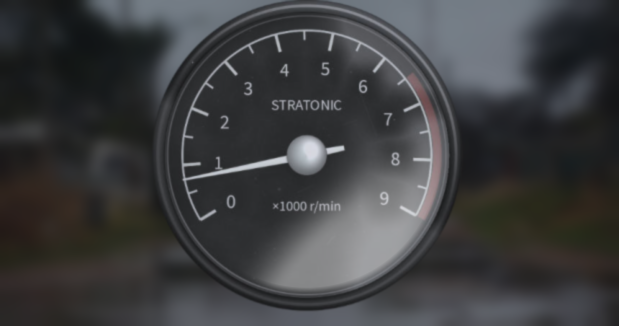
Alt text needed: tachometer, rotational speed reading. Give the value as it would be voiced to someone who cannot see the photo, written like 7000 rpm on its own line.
750 rpm
